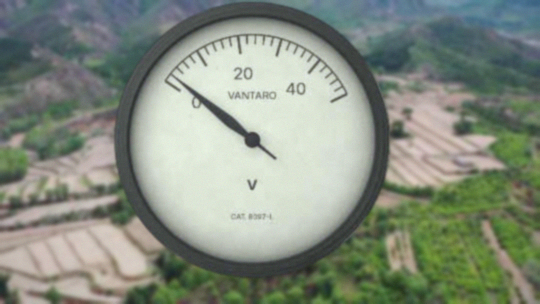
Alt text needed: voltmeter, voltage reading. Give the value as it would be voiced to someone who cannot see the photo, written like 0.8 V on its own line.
2 V
